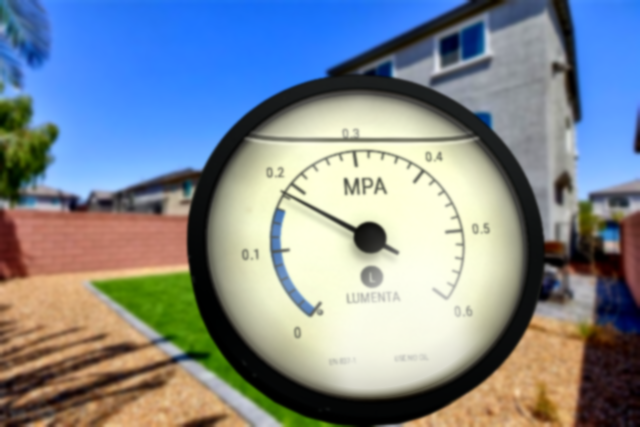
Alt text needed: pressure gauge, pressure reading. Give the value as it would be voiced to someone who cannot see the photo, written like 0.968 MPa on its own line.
0.18 MPa
